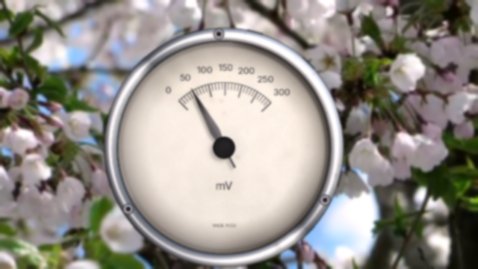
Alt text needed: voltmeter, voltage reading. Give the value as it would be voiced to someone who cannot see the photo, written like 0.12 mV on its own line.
50 mV
